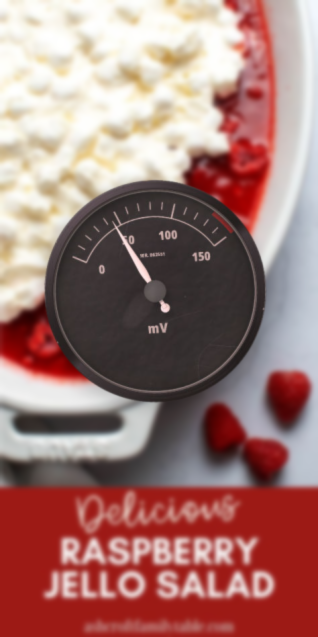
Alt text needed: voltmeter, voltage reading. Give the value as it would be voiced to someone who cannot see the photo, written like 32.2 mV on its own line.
45 mV
